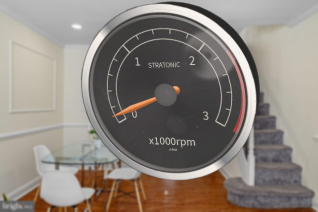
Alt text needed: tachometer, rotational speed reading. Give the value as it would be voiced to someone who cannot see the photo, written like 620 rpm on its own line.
100 rpm
